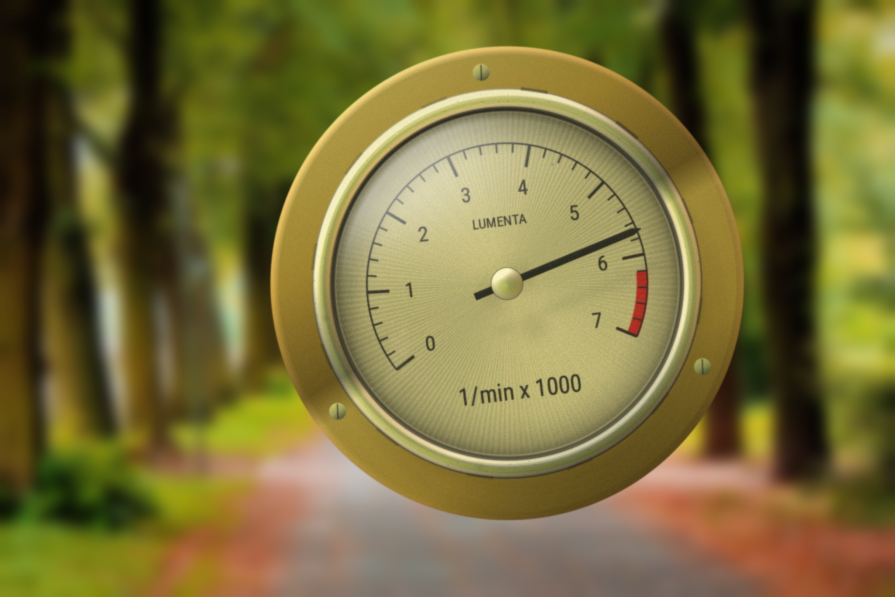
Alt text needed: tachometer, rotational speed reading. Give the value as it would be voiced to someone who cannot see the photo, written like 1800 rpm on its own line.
5700 rpm
